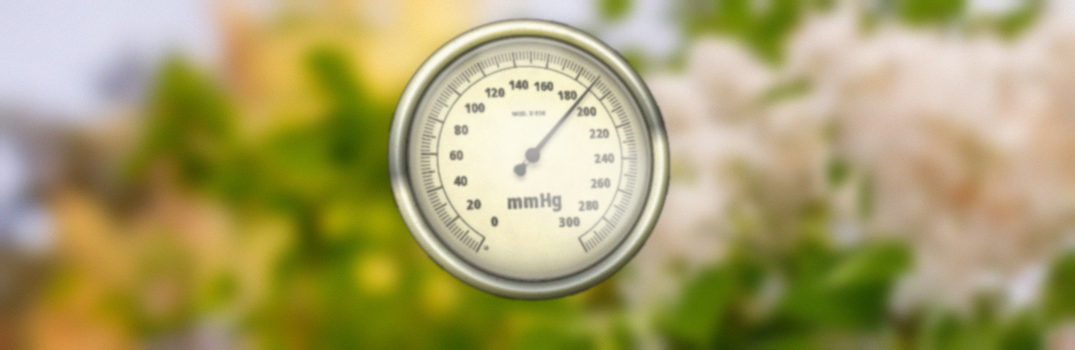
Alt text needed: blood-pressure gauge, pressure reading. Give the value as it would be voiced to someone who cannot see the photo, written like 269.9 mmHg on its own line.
190 mmHg
